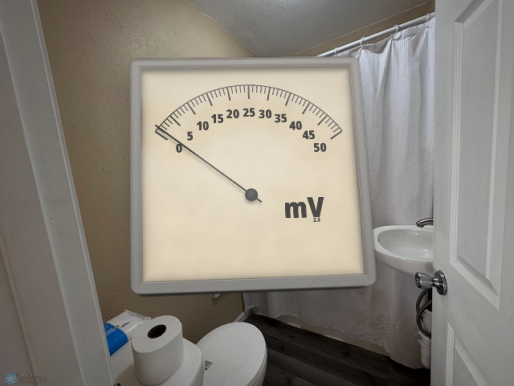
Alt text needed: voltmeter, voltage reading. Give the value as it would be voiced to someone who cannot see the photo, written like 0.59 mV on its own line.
1 mV
